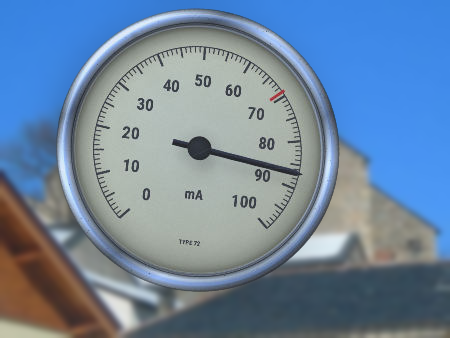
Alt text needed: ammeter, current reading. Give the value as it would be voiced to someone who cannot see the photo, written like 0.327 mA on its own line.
87 mA
